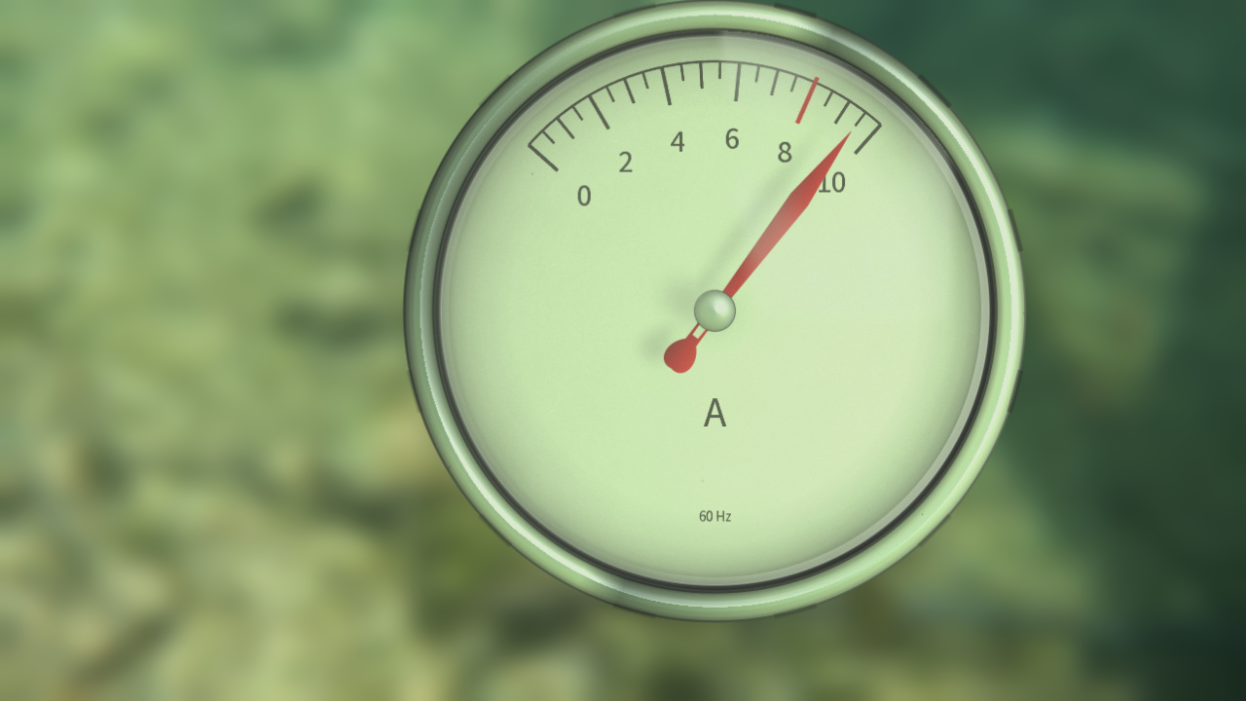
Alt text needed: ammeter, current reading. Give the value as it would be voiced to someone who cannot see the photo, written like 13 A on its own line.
9.5 A
